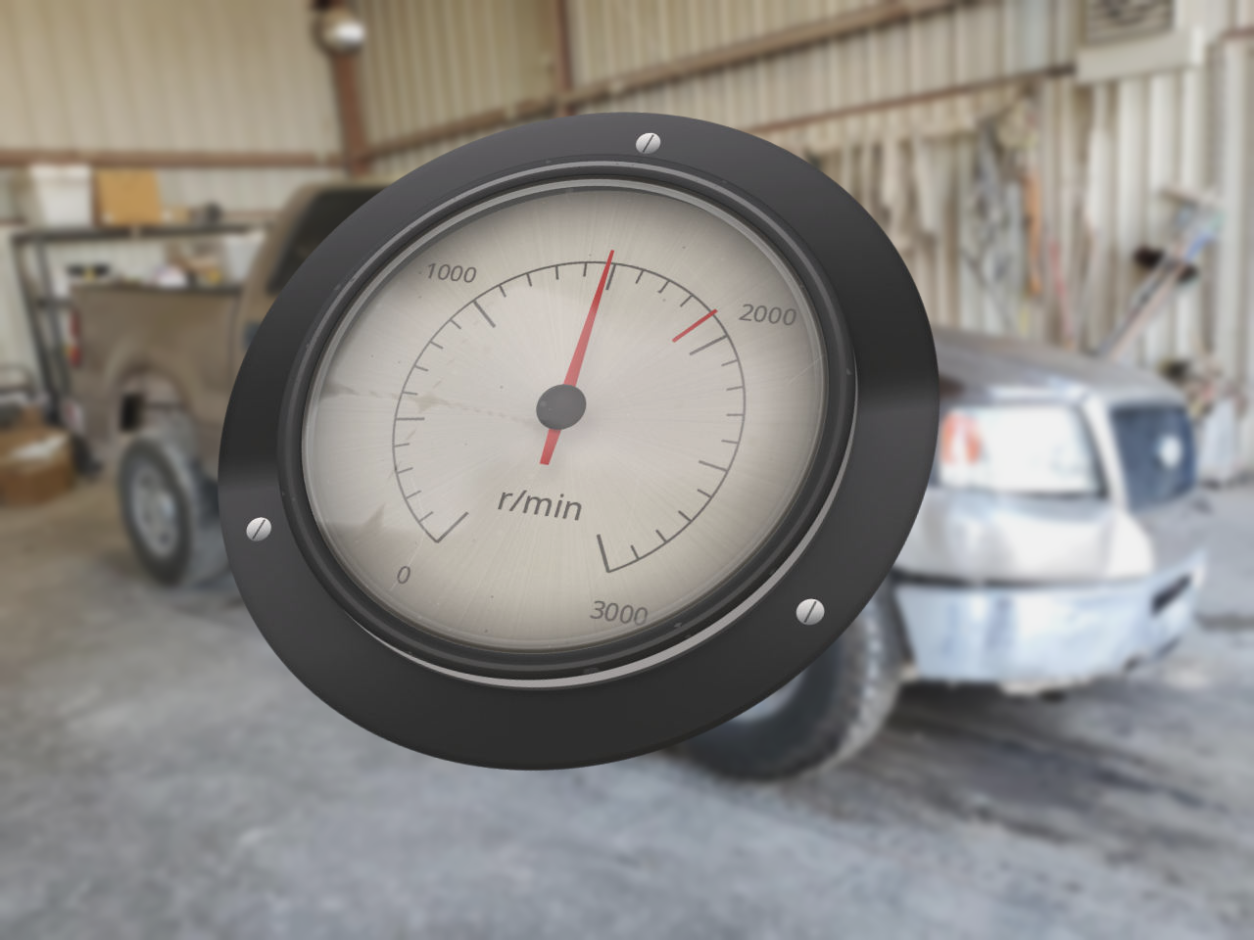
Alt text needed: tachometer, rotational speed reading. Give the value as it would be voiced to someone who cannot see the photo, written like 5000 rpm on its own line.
1500 rpm
